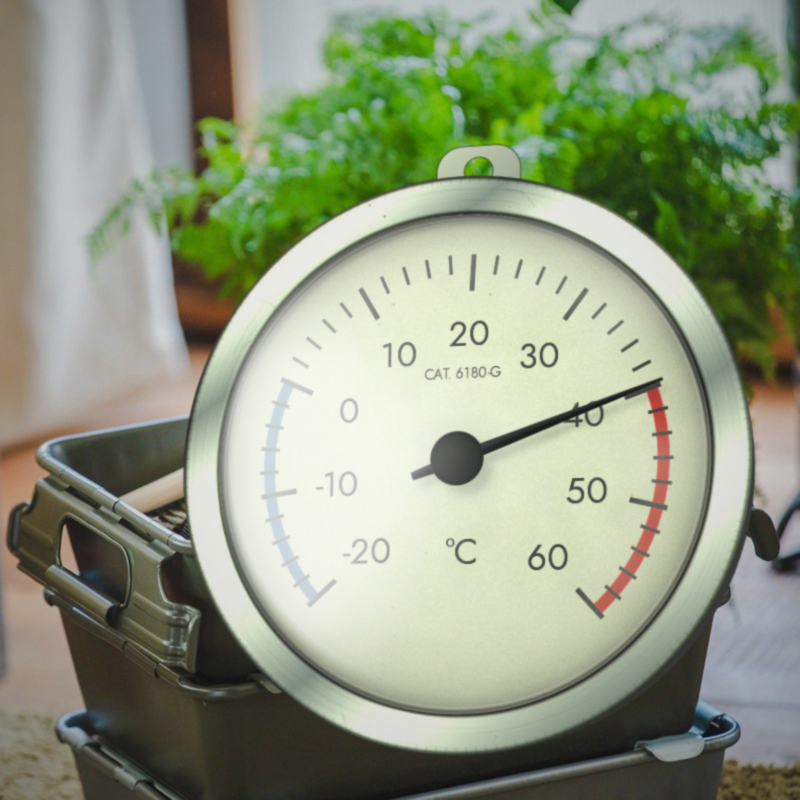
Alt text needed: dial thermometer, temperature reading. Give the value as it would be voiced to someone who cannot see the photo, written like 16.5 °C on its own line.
40 °C
